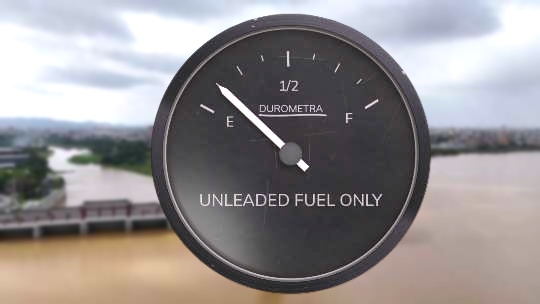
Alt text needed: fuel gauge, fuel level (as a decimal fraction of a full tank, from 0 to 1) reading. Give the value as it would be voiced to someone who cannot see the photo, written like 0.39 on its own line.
0.125
